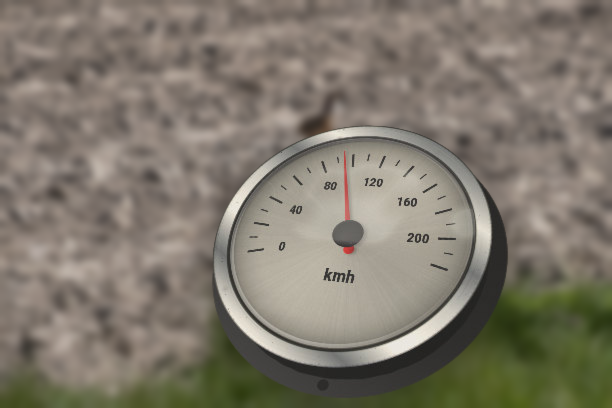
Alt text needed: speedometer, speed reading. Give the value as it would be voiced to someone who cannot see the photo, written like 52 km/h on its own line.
95 km/h
